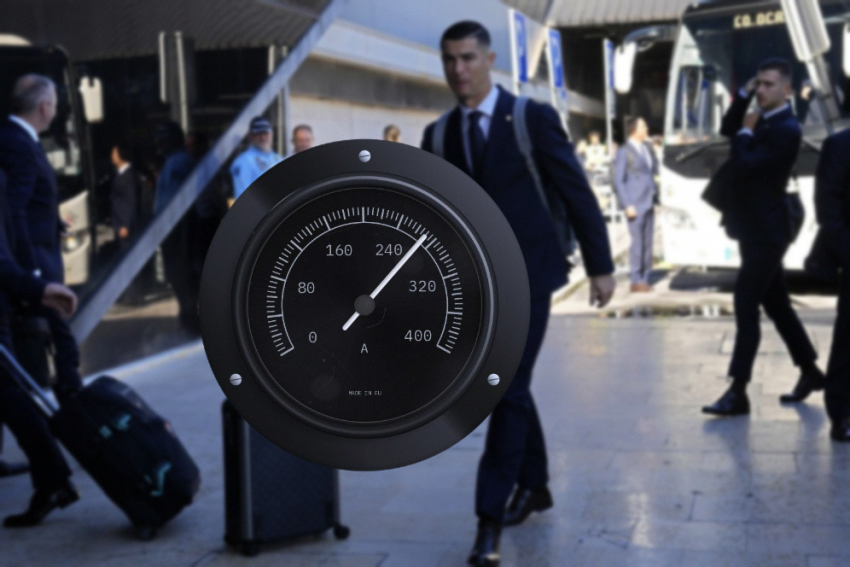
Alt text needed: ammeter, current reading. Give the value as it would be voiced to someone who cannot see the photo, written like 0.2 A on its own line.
270 A
